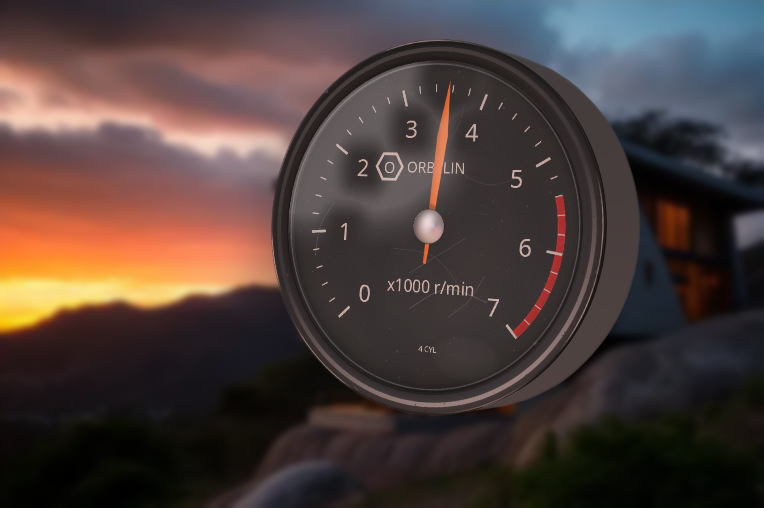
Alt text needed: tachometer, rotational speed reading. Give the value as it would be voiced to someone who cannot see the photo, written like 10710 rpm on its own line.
3600 rpm
